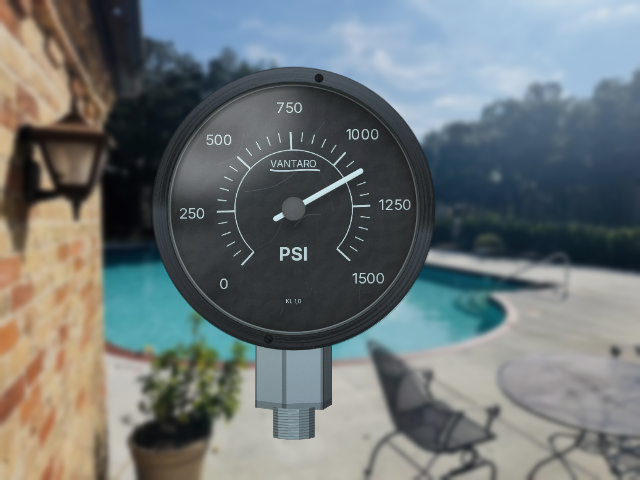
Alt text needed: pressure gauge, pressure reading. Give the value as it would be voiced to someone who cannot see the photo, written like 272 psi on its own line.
1100 psi
